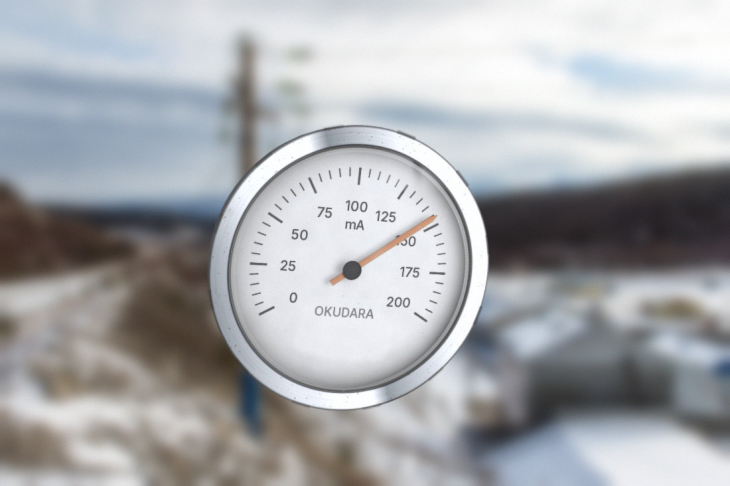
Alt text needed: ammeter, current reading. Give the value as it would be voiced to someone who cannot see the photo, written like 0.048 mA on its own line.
145 mA
